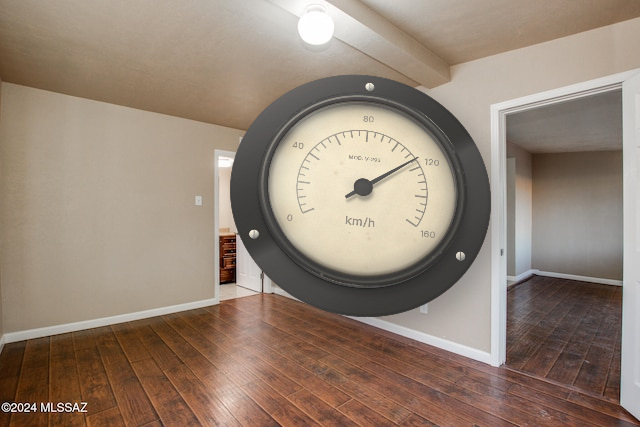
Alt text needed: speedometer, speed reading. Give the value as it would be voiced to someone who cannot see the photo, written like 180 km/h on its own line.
115 km/h
